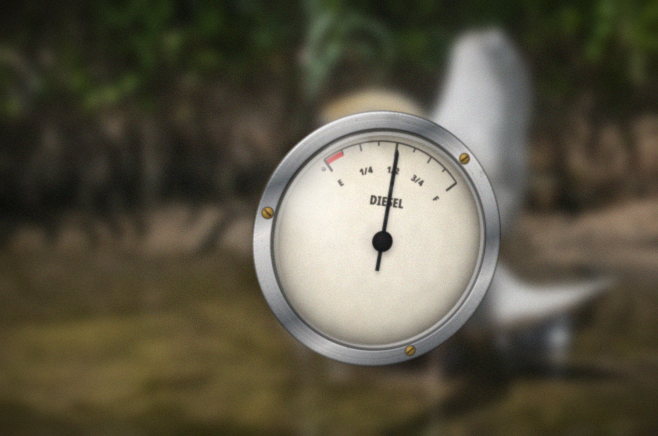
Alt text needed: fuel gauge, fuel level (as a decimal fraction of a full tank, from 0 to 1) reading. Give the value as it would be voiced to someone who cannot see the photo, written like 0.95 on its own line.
0.5
